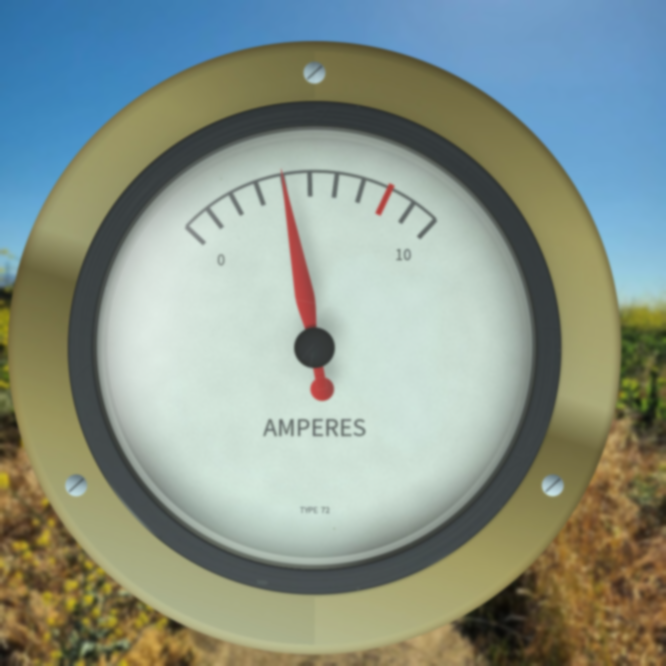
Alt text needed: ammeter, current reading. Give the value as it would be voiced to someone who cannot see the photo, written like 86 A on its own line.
4 A
